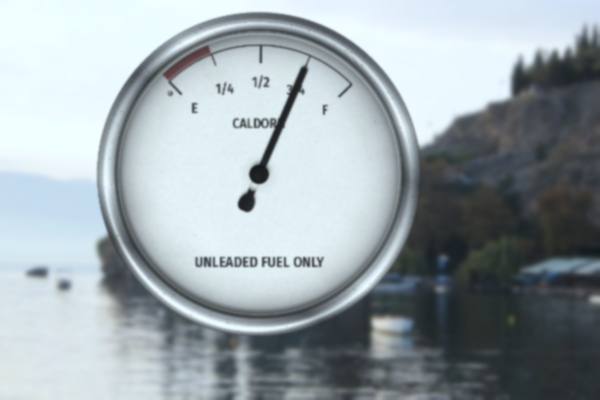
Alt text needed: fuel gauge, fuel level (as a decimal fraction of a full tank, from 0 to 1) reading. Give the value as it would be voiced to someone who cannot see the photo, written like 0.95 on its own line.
0.75
